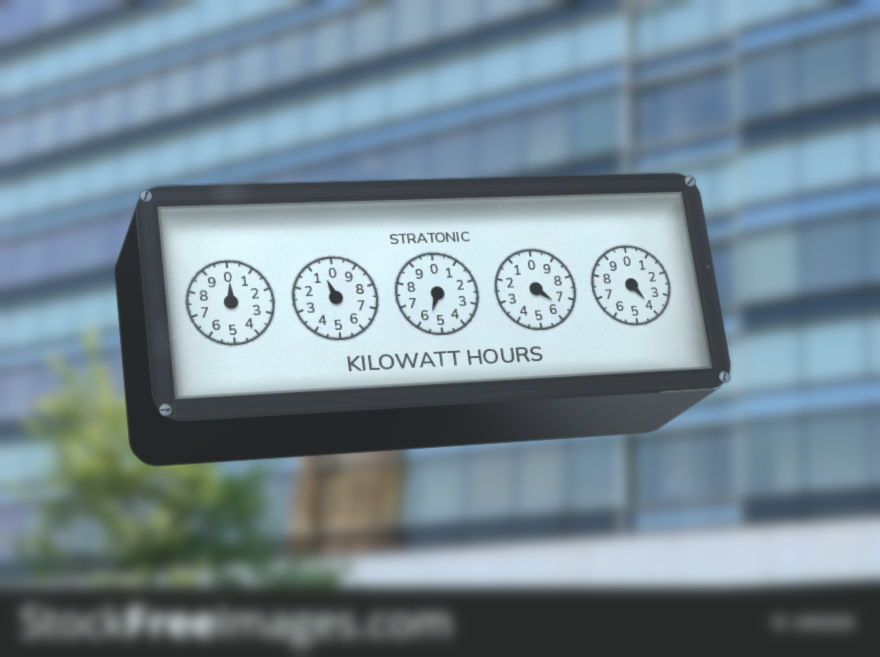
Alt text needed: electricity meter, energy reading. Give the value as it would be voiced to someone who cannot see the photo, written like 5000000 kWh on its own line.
564 kWh
